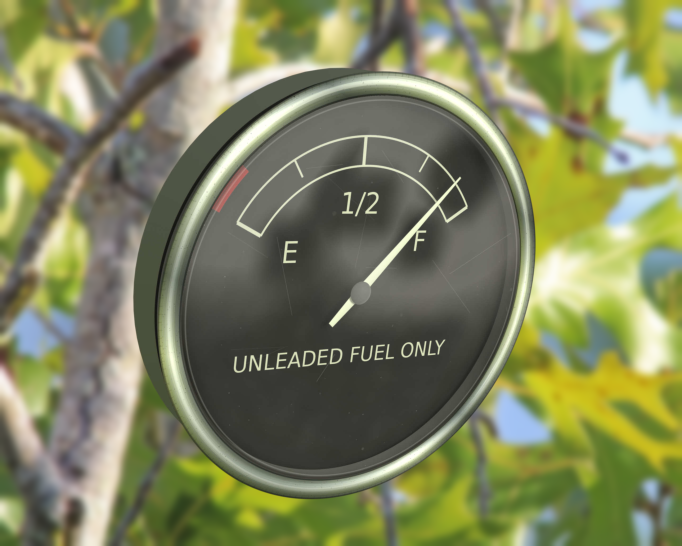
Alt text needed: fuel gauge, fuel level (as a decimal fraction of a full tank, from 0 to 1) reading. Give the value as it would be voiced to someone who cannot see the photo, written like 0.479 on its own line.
0.875
